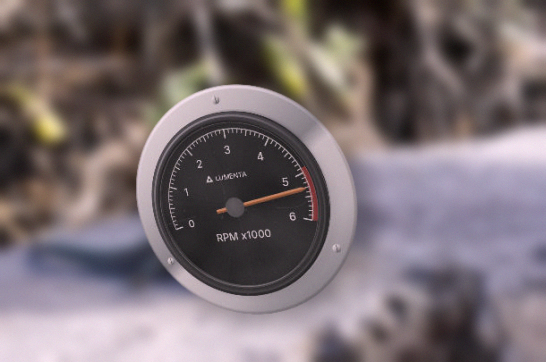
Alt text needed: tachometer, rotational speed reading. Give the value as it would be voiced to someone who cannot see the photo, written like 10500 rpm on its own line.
5300 rpm
